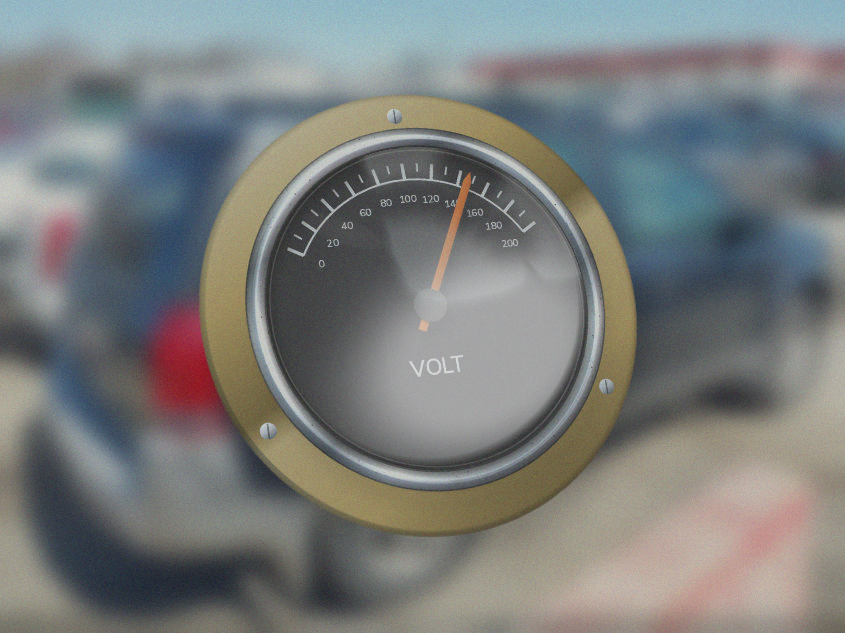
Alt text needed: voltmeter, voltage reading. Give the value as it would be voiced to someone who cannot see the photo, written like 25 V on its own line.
145 V
